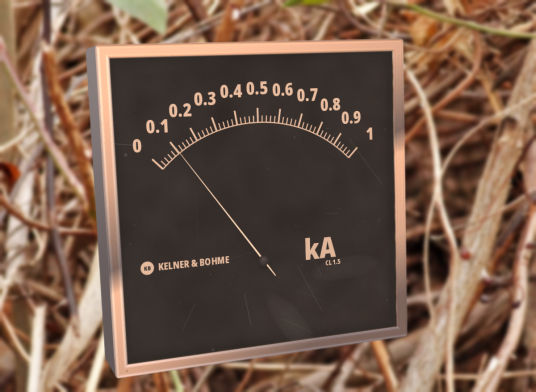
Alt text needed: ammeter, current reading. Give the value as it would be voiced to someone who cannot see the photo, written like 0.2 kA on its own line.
0.1 kA
